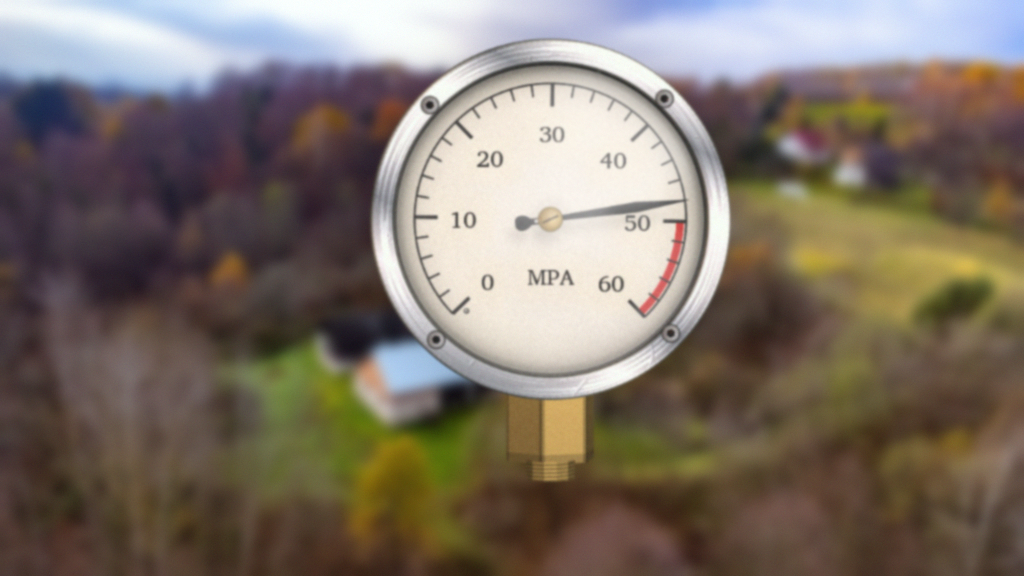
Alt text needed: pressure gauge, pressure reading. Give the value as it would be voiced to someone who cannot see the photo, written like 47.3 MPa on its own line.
48 MPa
